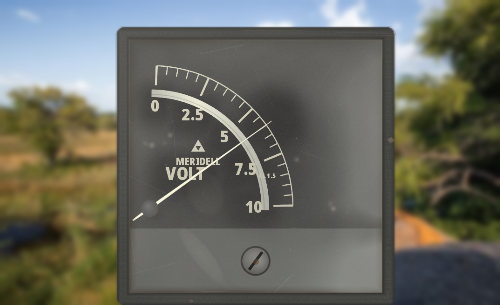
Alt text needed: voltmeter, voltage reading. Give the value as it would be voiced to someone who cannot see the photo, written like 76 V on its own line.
6 V
